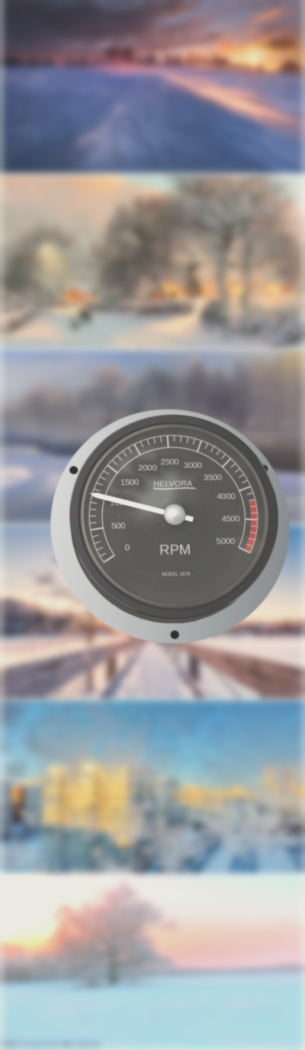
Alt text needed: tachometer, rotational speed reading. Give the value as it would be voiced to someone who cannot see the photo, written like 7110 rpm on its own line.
1000 rpm
